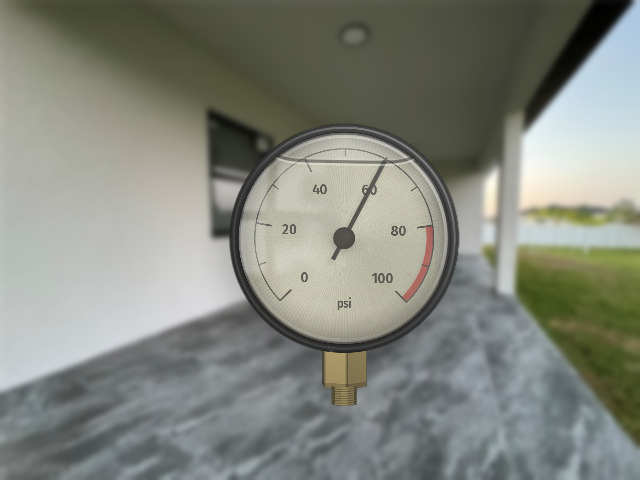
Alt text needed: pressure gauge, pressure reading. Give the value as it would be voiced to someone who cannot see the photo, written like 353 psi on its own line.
60 psi
